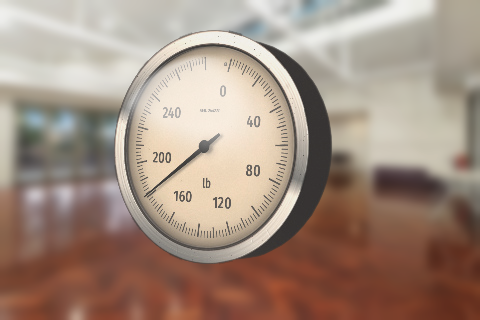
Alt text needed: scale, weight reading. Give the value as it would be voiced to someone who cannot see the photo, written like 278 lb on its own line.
180 lb
